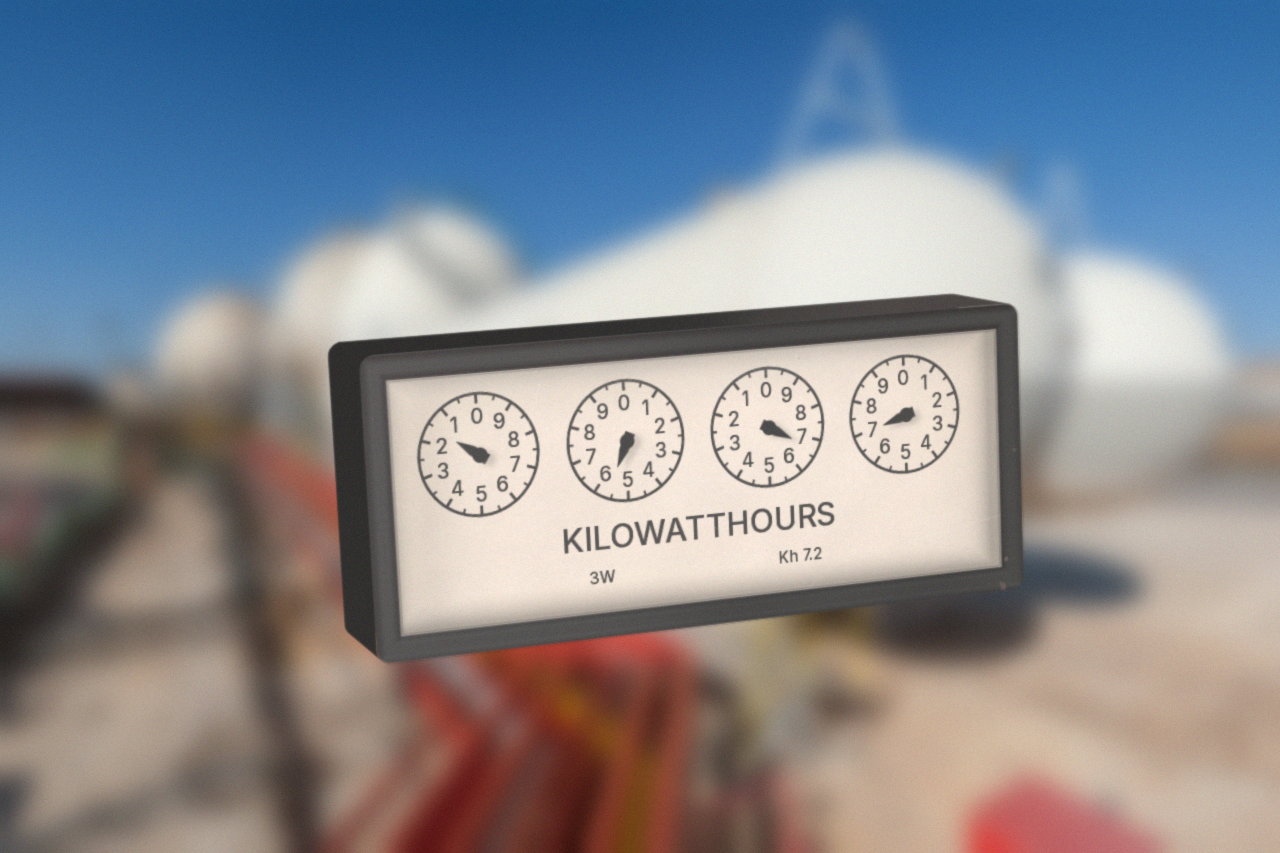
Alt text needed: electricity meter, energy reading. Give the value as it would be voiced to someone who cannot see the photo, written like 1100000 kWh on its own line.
1567 kWh
